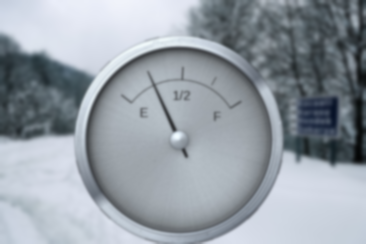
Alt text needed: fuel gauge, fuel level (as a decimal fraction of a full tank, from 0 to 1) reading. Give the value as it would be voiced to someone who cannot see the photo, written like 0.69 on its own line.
0.25
